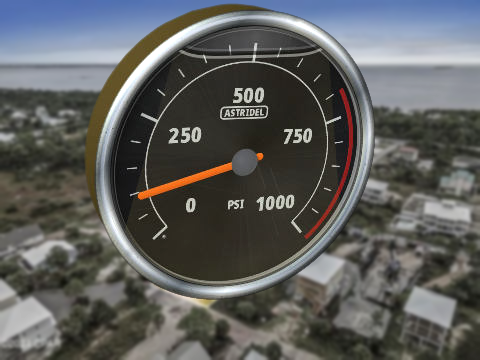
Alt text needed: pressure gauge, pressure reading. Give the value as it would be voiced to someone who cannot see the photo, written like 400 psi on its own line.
100 psi
